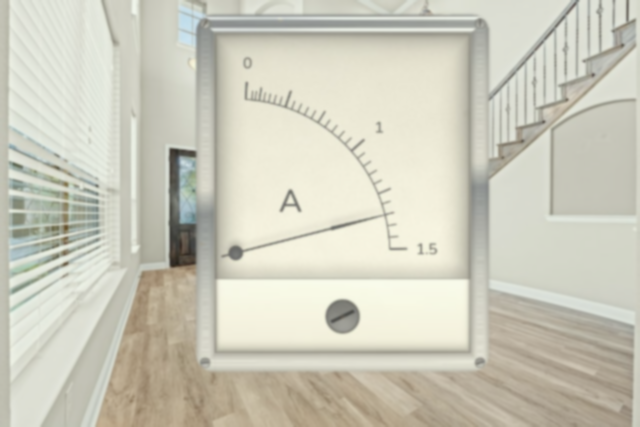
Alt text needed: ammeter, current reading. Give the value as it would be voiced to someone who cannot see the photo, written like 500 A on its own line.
1.35 A
